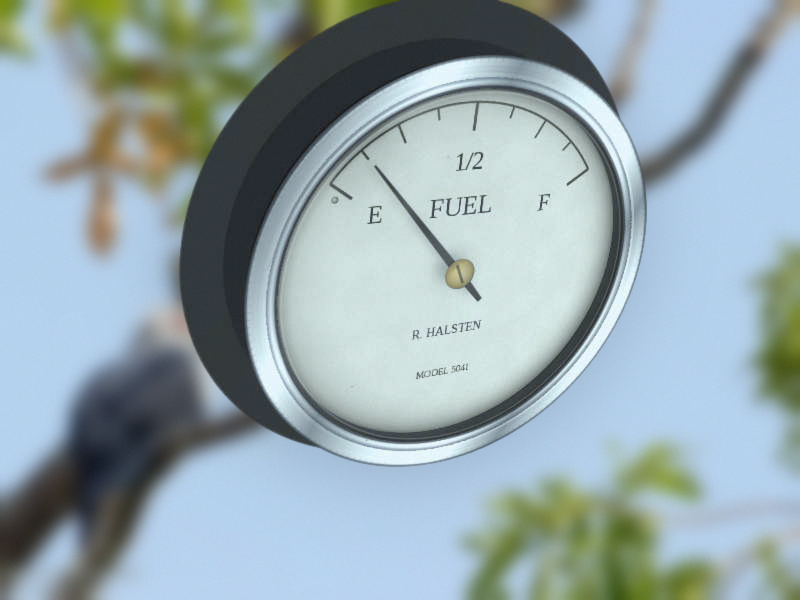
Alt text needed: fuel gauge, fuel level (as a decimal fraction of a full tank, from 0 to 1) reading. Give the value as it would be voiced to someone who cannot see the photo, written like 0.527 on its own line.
0.125
